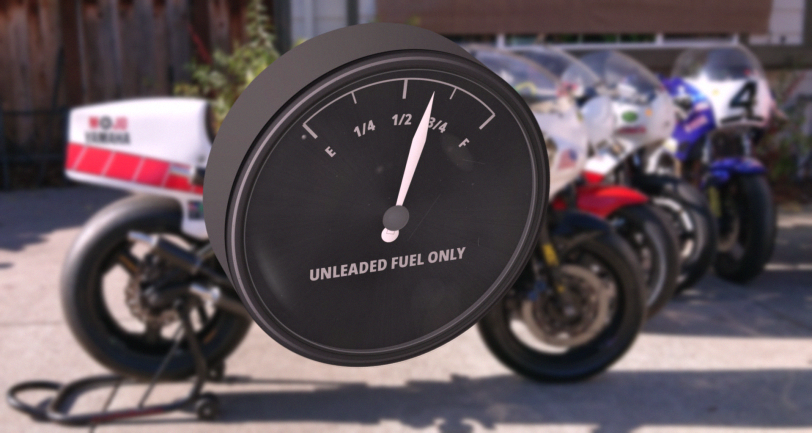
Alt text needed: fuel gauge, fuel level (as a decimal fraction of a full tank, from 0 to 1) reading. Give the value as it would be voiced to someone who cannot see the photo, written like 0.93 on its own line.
0.625
